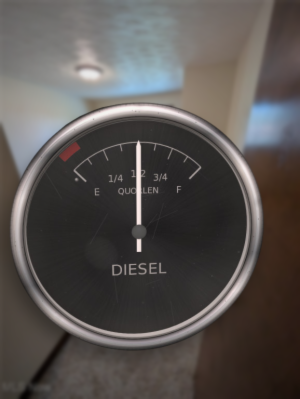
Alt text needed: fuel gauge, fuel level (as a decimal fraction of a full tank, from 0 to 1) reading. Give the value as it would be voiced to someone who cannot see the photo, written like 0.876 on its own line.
0.5
